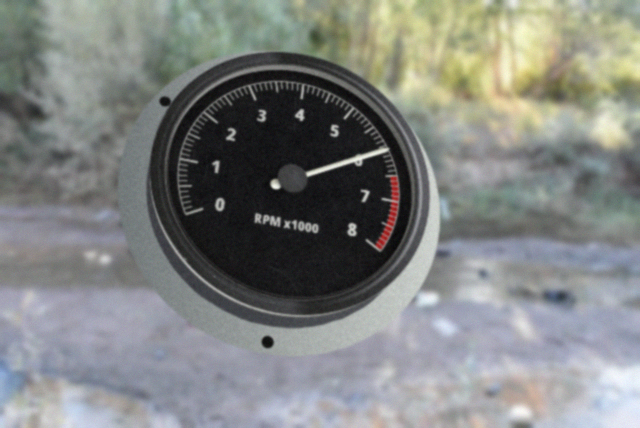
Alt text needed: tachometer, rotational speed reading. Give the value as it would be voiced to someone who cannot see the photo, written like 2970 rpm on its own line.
6000 rpm
